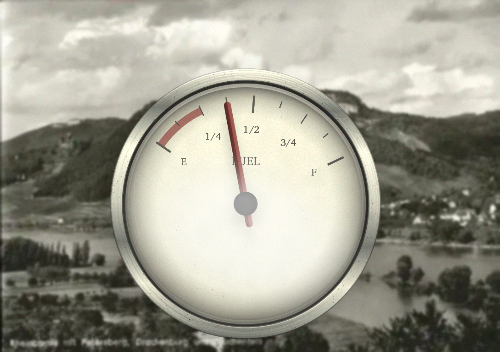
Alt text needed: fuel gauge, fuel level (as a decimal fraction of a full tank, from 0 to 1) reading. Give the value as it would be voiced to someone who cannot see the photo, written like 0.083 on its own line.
0.375
